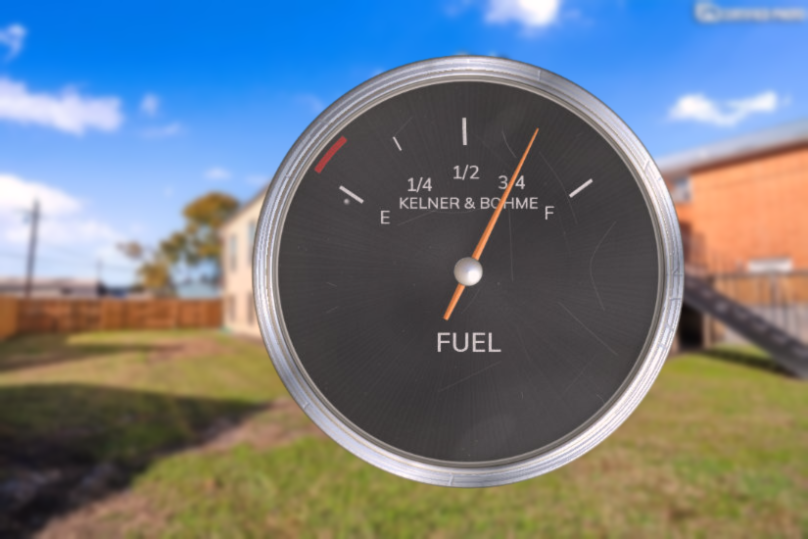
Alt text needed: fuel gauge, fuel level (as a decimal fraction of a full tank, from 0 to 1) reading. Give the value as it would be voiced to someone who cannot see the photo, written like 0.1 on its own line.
0.75
